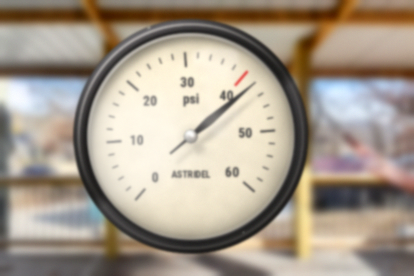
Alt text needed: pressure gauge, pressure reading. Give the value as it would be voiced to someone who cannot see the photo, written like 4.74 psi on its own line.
42 psi
